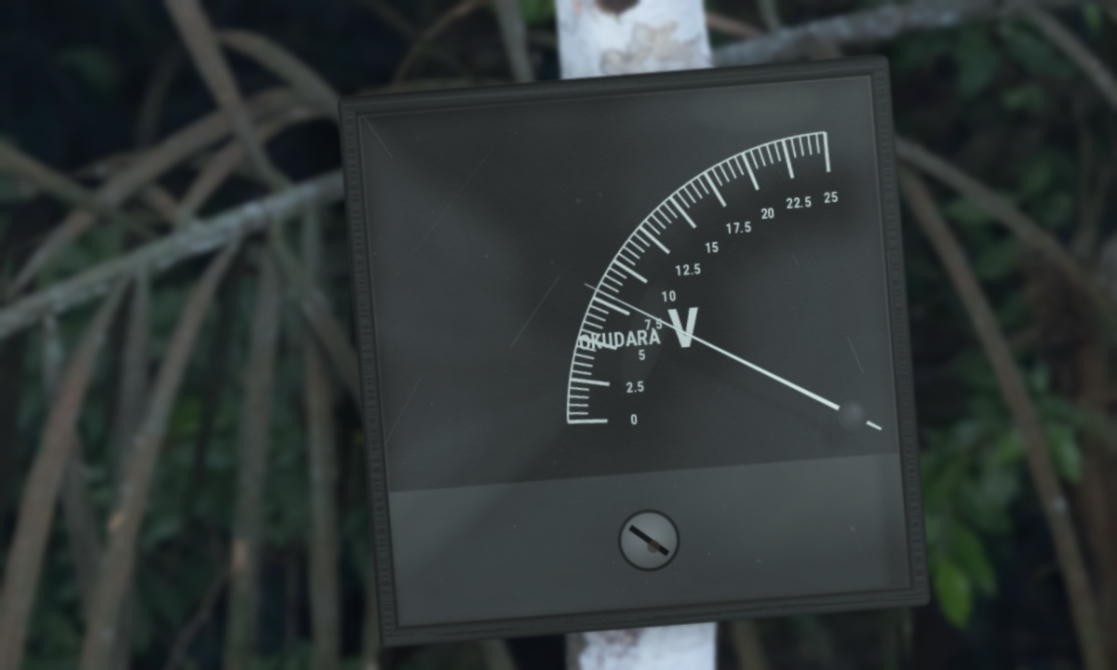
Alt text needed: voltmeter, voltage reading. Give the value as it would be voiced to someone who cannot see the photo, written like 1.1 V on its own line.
8 V
